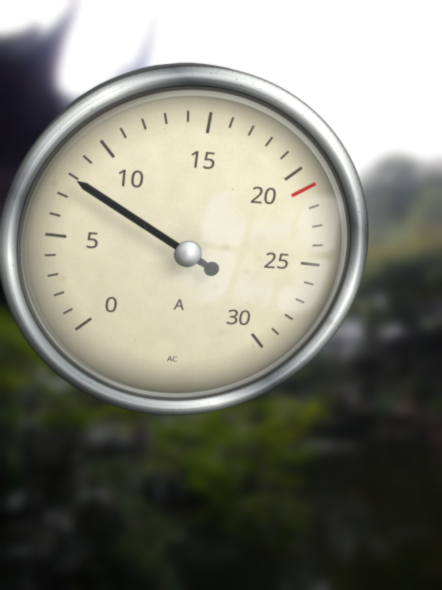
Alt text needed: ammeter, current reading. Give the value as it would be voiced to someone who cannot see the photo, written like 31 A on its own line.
8 A
